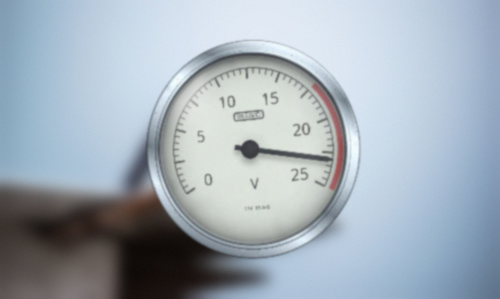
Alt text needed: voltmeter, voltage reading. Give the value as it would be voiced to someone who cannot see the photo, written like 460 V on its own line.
23 V
